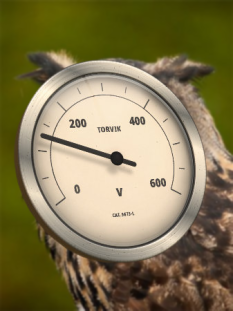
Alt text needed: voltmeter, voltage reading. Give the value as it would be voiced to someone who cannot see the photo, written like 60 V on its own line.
125 V
